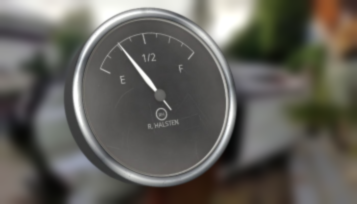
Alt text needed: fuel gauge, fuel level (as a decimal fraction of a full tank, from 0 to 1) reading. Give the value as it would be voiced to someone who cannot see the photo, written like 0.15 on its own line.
0.25
